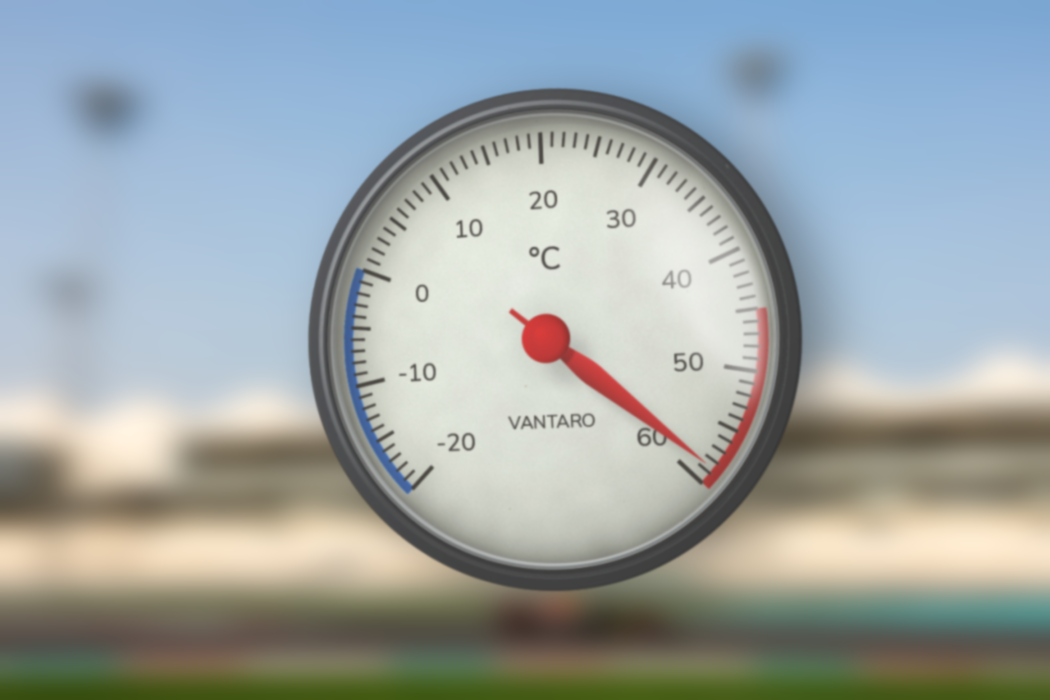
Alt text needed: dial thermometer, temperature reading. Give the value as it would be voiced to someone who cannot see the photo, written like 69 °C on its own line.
58.5 °C
